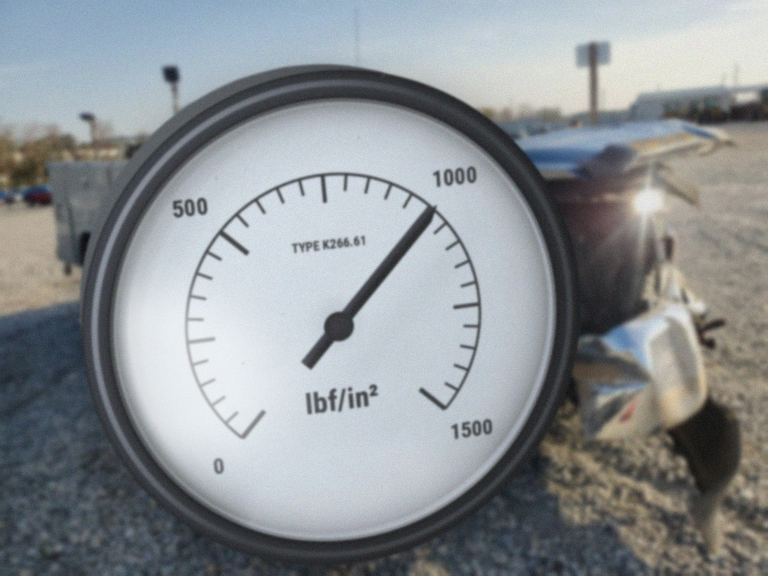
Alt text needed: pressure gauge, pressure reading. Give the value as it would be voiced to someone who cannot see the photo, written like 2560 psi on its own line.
1000 psi
